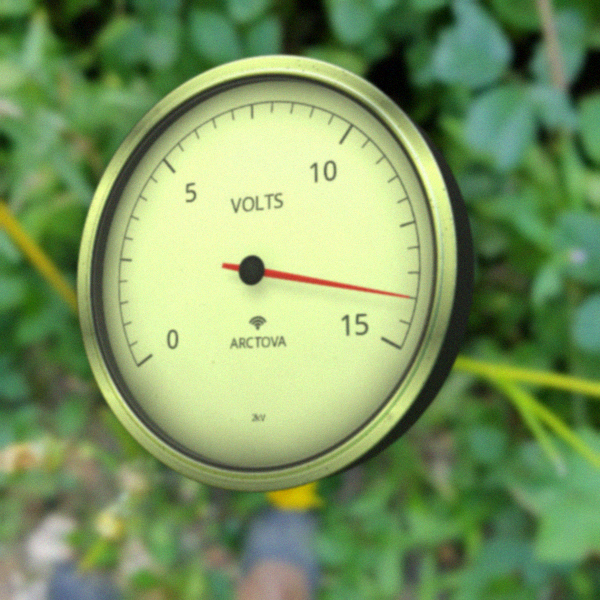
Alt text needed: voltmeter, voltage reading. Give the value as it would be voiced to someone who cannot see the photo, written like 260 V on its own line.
14 V
